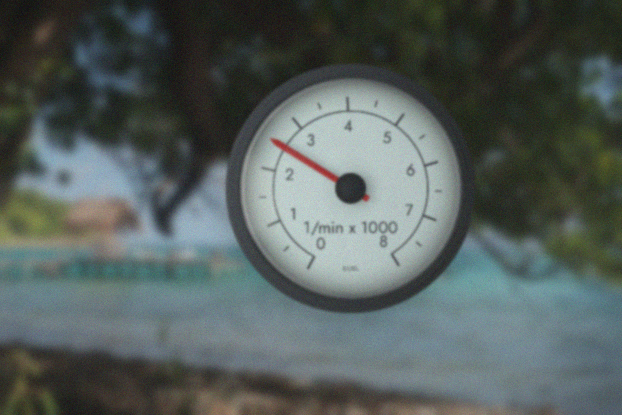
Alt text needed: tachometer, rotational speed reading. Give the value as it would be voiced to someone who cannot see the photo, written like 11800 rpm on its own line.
2500 rpm
